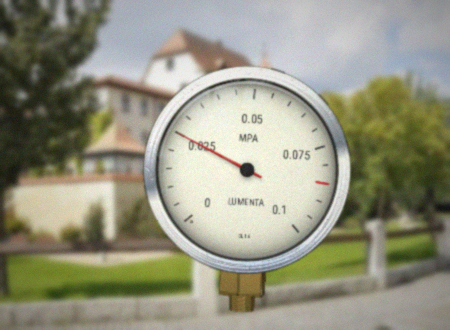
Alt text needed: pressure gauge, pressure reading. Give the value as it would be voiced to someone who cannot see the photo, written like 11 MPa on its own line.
0.025 MPa
